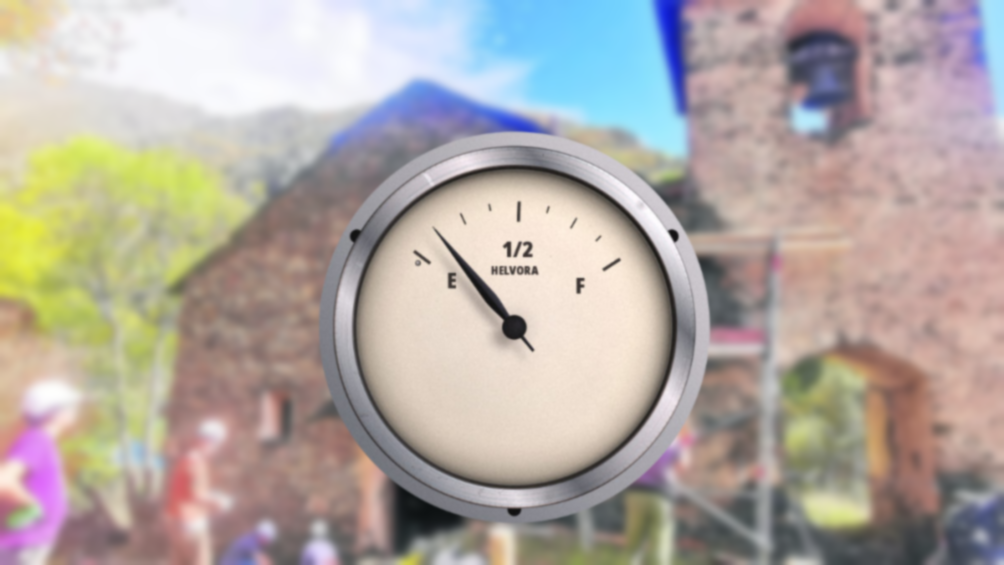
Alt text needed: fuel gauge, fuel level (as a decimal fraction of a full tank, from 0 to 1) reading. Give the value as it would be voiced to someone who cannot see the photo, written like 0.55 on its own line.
0.125
